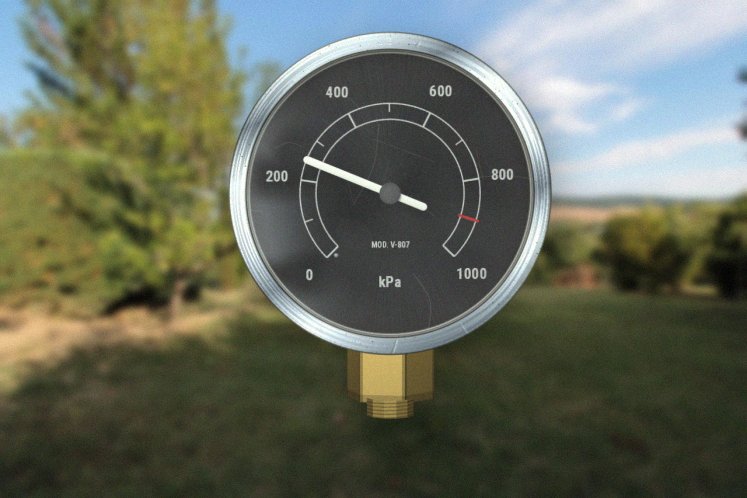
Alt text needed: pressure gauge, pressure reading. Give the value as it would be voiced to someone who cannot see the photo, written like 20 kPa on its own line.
250 kPa
